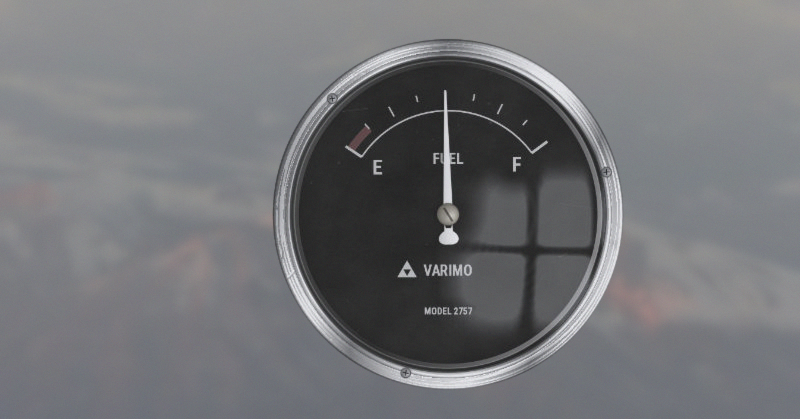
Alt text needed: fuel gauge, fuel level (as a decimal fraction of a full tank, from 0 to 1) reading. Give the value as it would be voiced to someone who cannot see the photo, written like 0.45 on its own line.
0.5
